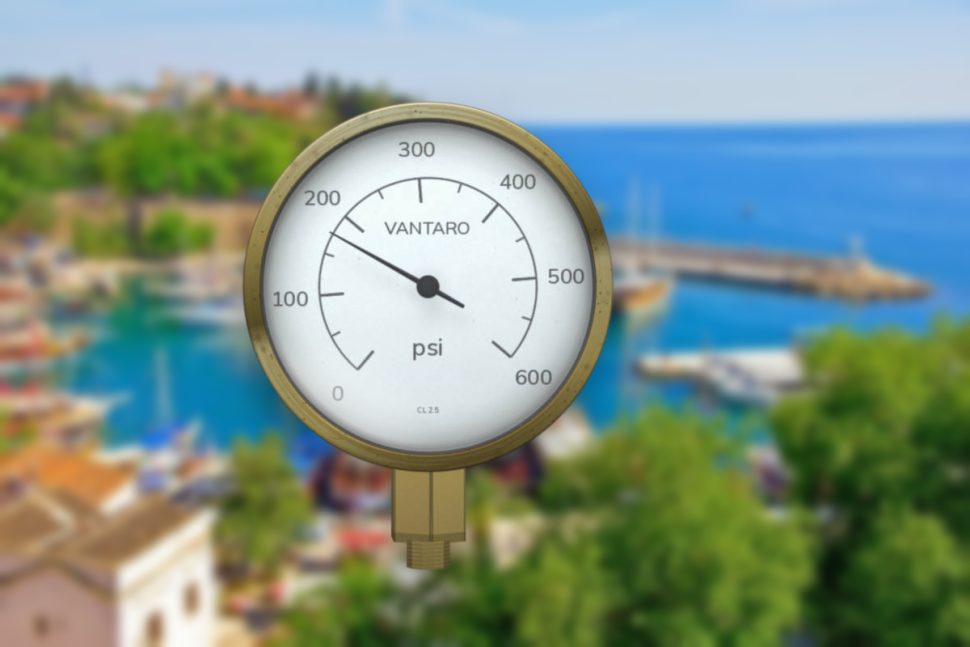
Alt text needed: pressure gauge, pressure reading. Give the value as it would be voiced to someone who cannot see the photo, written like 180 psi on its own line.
175 psi
